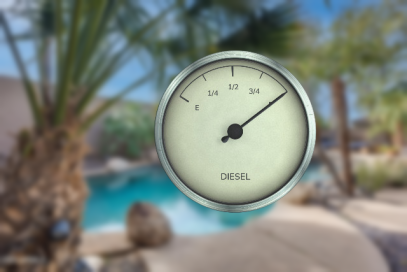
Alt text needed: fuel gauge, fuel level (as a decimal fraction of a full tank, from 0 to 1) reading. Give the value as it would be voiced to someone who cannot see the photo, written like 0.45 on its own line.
1
